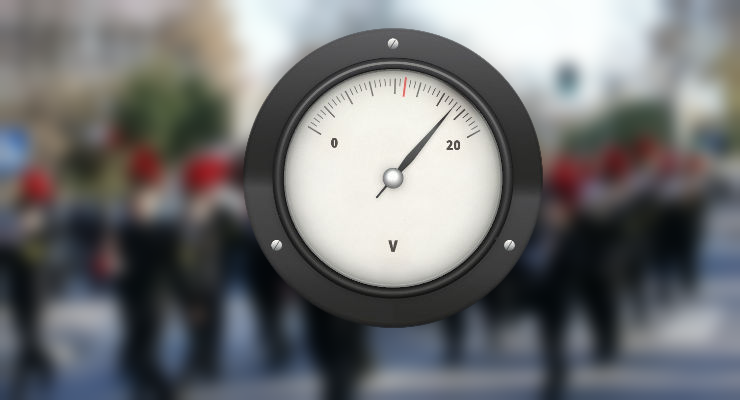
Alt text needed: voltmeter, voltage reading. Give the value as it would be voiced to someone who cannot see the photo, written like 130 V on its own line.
16.5 V
